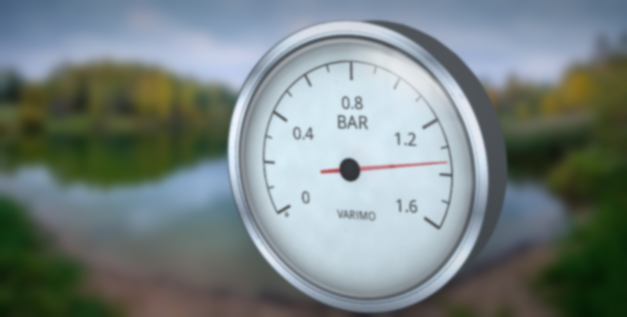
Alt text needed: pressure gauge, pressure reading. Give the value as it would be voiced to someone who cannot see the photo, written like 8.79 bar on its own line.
1.35 bar
